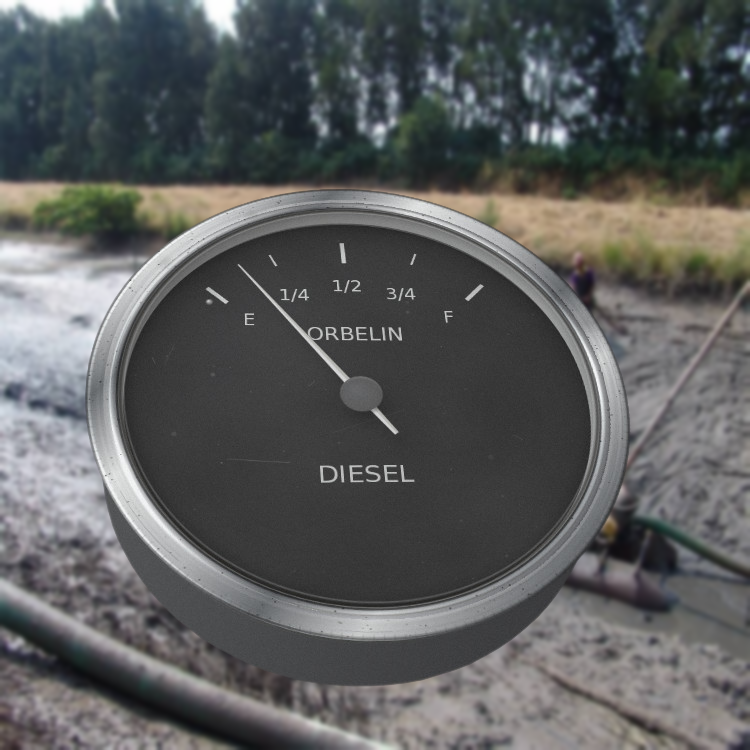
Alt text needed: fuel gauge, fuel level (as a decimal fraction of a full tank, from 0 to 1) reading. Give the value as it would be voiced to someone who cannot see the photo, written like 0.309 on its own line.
0.125
